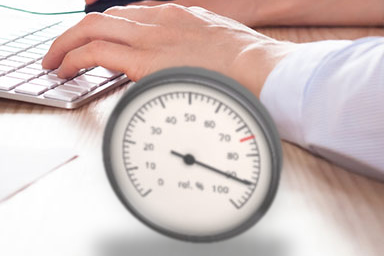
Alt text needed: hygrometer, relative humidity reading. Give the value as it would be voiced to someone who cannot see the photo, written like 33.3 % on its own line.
90 %
